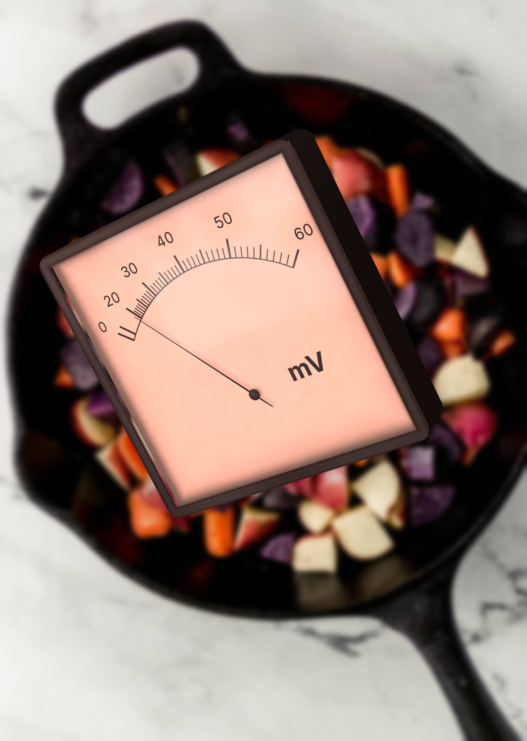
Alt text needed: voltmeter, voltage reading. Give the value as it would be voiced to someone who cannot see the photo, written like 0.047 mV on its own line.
20 mV
